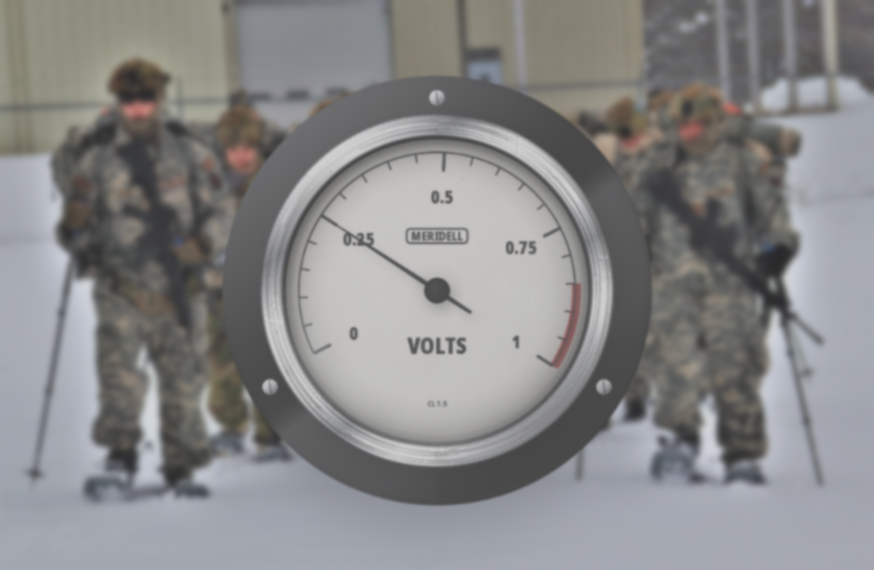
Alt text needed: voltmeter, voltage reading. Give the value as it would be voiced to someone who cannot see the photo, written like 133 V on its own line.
0.25 V
